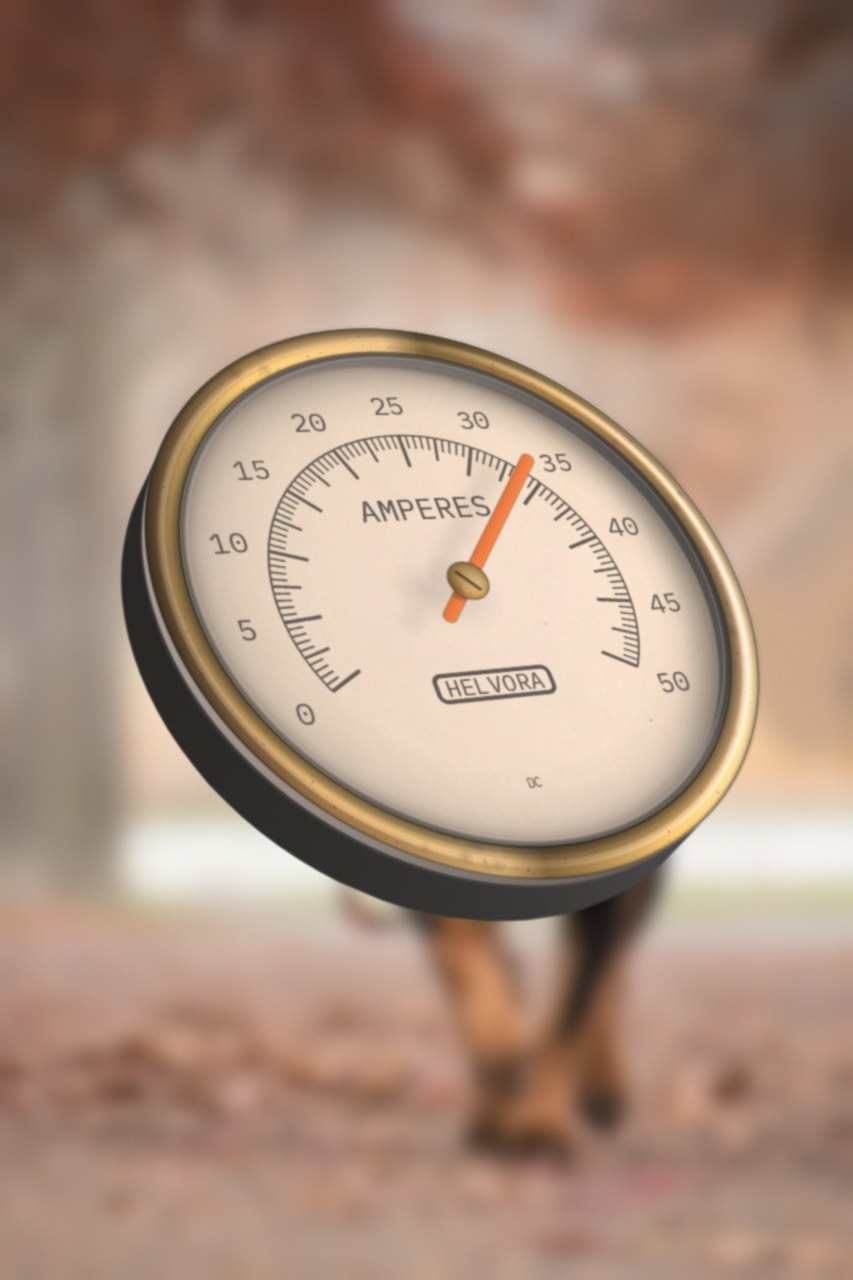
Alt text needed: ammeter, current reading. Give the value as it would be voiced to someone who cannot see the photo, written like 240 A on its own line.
33.5 A
